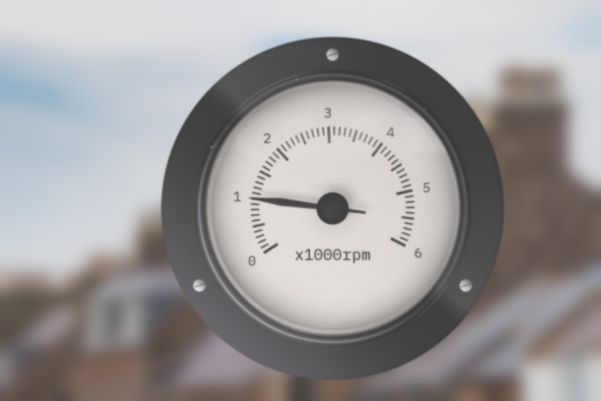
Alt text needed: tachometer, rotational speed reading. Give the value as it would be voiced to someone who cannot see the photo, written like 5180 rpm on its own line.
1000 rpm
